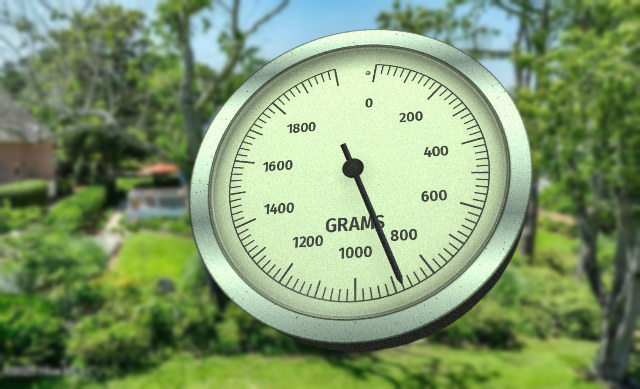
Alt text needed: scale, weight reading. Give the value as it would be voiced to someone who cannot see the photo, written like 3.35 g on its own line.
880 g
